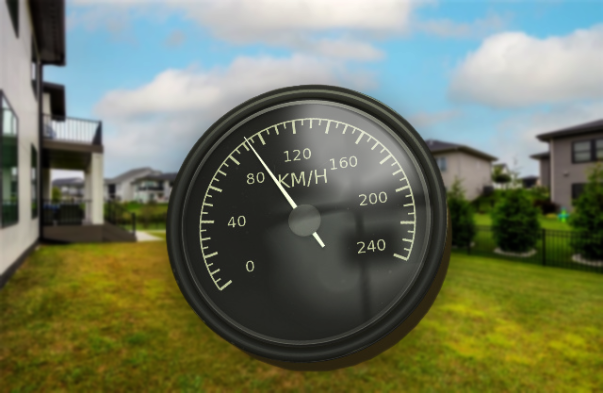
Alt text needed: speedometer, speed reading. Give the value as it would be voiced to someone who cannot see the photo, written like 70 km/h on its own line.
92.5 km/h
